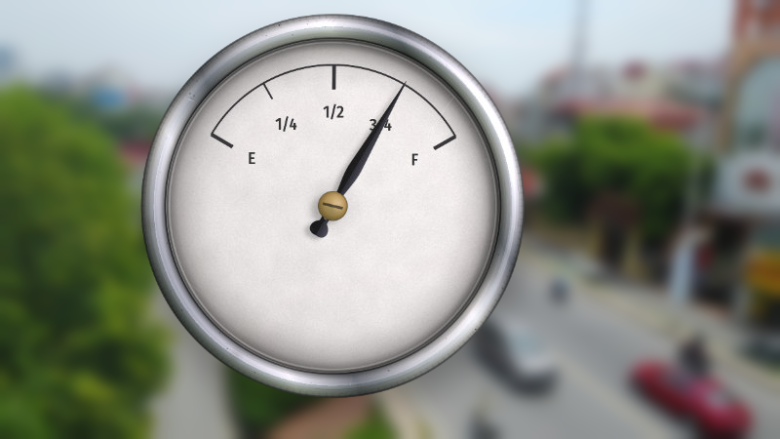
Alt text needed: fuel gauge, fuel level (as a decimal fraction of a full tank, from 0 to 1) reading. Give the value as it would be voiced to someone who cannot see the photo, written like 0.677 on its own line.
0.75
